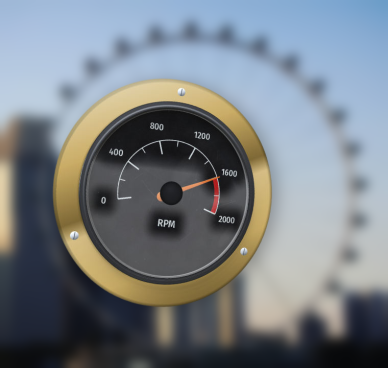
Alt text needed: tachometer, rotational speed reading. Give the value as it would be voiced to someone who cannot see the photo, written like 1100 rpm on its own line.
1600 rpm
